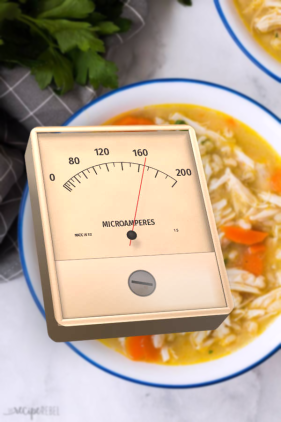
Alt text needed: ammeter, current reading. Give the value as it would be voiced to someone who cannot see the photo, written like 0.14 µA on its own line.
165 µA
